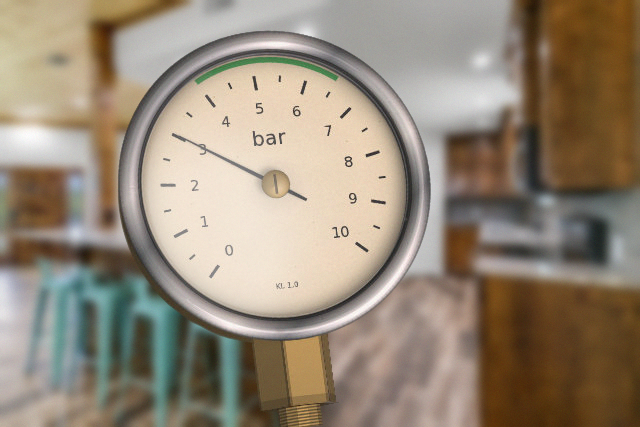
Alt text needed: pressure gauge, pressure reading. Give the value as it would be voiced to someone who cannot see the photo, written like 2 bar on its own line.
3 bar
